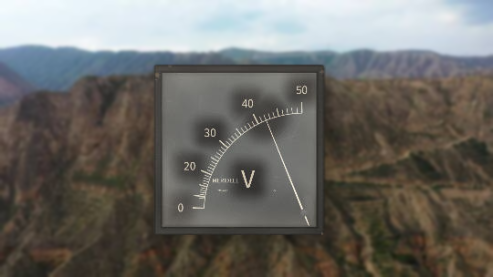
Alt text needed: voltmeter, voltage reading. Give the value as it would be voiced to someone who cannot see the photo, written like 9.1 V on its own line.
42 V
